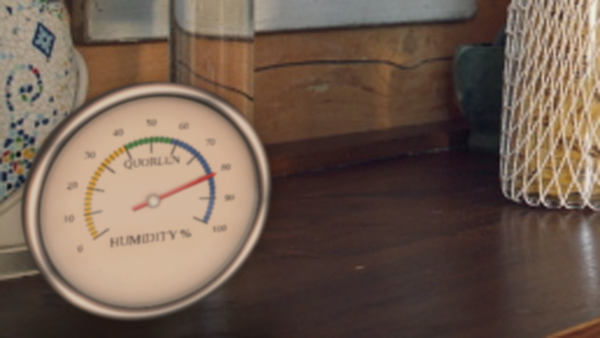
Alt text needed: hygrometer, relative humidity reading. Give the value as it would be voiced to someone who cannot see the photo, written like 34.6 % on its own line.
80 %
